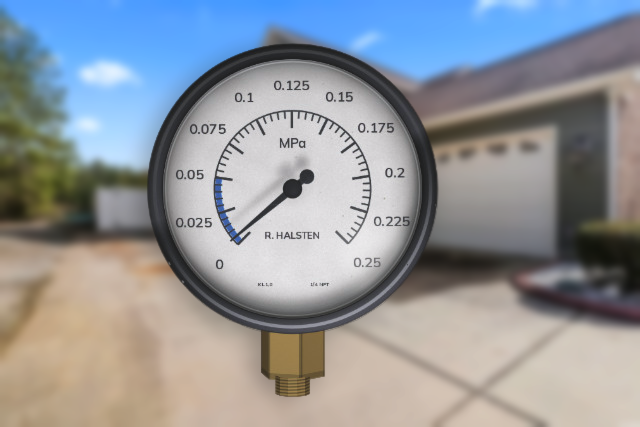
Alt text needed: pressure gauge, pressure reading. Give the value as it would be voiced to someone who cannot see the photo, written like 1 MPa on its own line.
0.005 MPa
